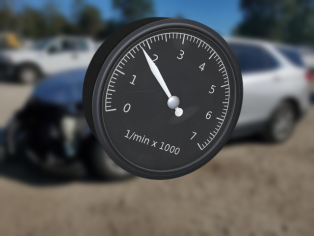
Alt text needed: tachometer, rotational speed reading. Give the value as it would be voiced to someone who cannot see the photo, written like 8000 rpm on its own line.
1800 rpm
